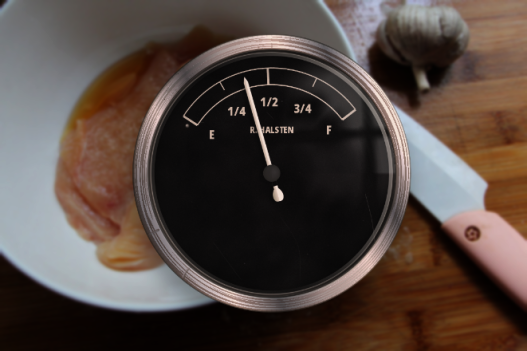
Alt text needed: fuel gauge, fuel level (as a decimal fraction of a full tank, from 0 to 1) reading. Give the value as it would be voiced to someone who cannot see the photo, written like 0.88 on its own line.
0.375
